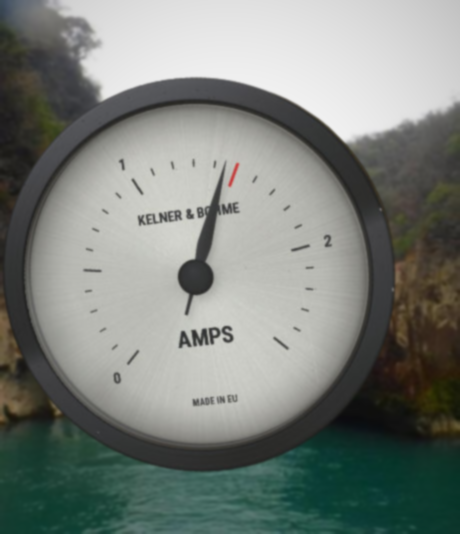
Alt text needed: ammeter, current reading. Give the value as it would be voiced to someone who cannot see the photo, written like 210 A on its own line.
1.45 A
